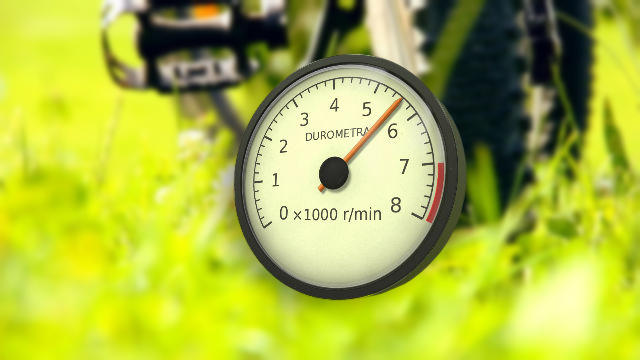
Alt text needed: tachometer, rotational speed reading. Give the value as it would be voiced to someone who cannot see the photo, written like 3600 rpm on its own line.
5600 rpm
